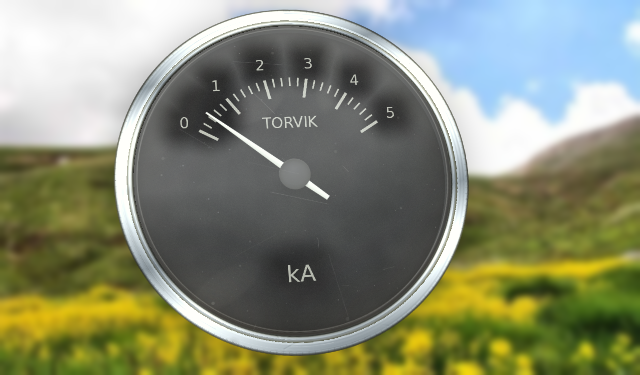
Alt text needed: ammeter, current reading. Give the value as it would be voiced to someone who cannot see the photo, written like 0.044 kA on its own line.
0.4 kA
